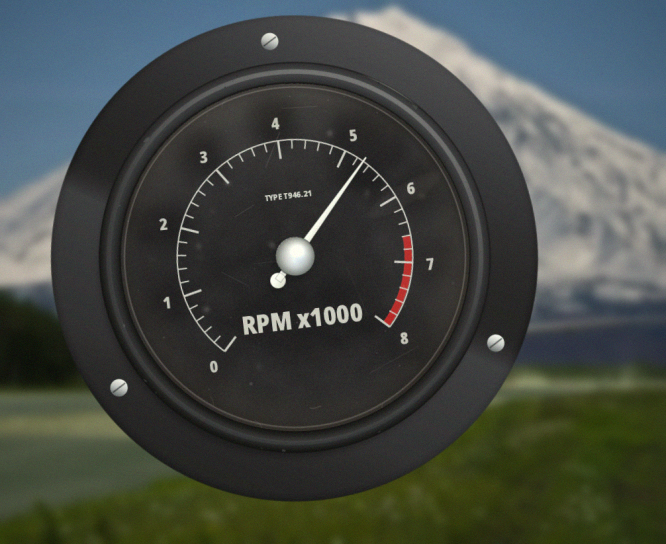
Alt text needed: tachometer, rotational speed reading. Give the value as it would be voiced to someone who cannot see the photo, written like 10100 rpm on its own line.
5300 rpm
